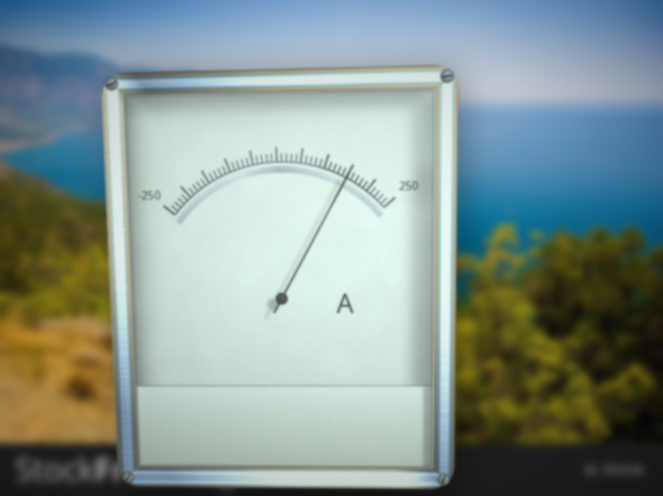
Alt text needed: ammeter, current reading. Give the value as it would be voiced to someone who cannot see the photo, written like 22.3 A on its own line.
150 A
